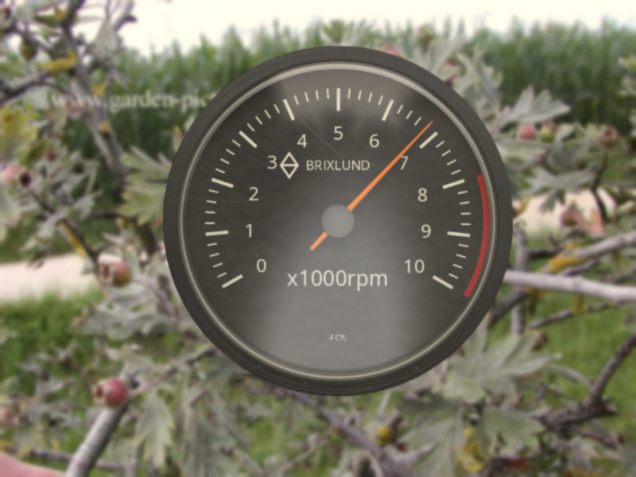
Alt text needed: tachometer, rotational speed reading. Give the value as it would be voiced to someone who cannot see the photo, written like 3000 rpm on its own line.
6800 rpm
